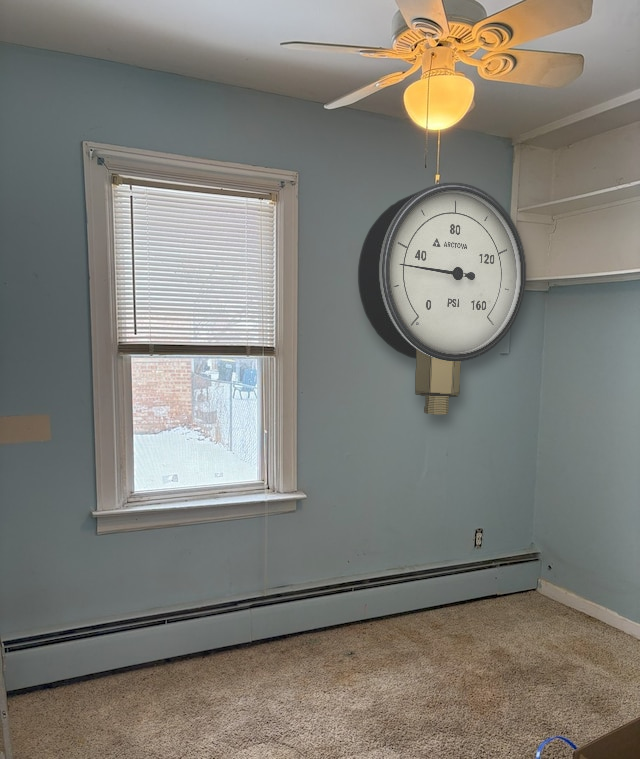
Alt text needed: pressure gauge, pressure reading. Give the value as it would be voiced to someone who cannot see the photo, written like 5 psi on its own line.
30 psi
